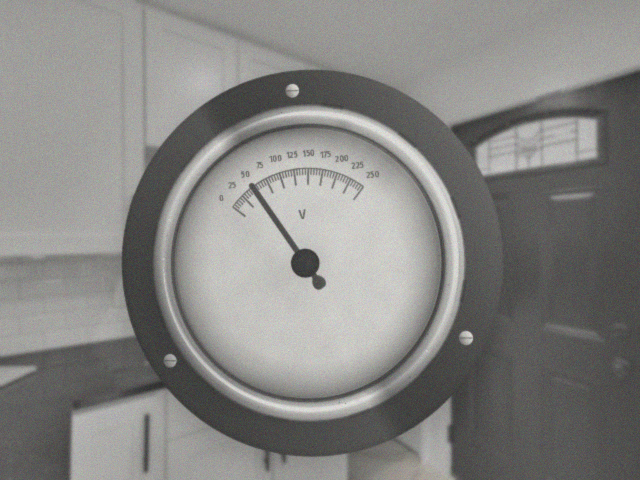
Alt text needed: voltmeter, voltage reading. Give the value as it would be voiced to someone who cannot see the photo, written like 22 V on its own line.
50 V
